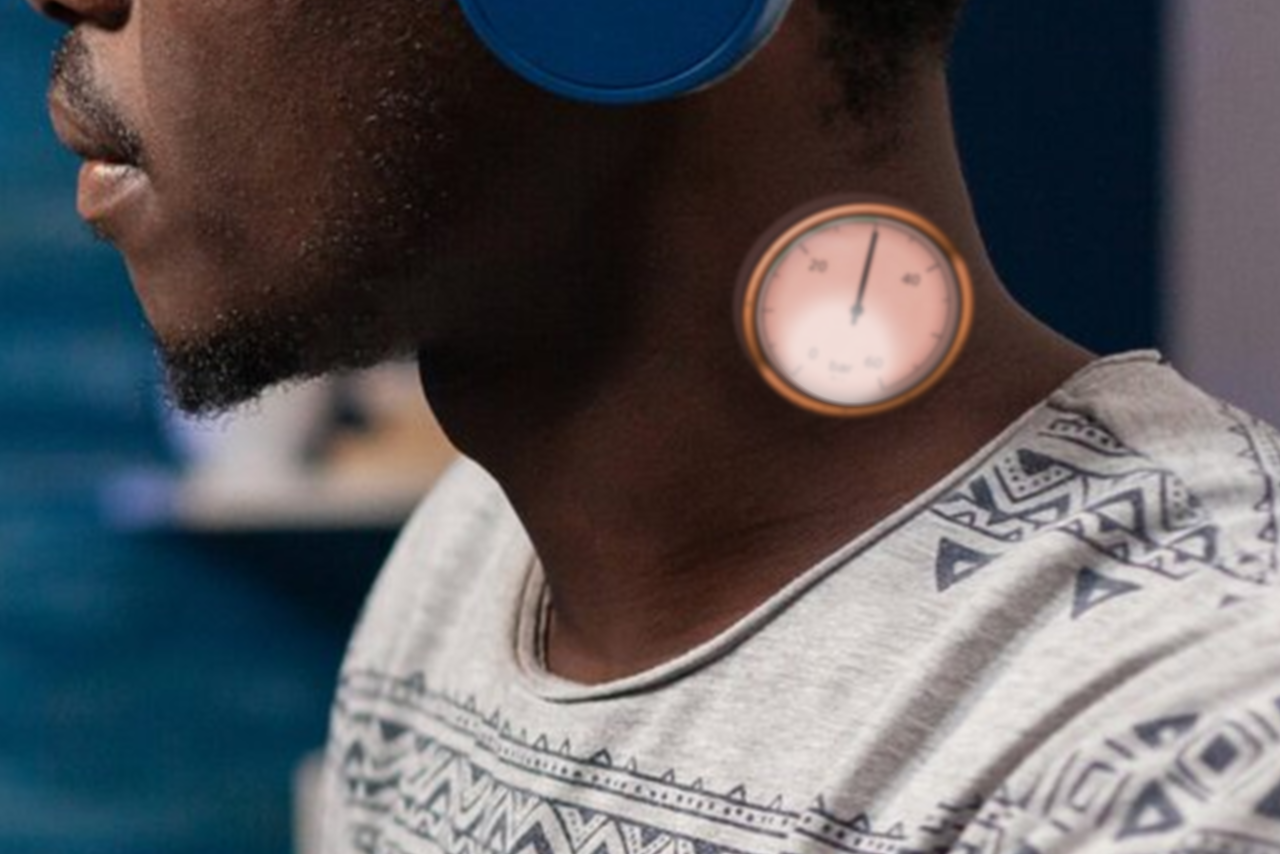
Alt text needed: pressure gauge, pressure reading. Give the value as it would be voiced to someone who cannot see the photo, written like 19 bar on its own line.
30 bar
